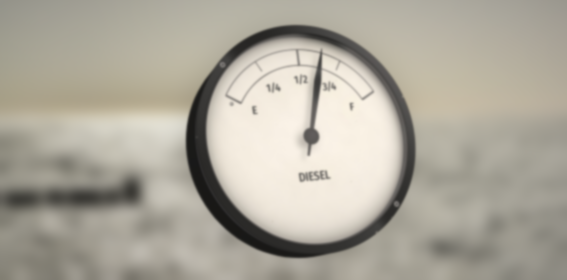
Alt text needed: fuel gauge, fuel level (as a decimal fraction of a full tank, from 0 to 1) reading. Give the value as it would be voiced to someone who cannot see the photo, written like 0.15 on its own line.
0.625
